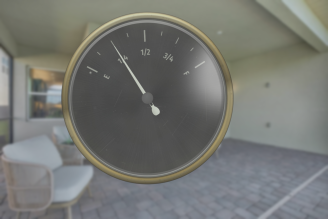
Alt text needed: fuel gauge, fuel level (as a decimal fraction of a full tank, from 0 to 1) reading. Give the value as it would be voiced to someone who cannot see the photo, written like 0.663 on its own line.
0.25
